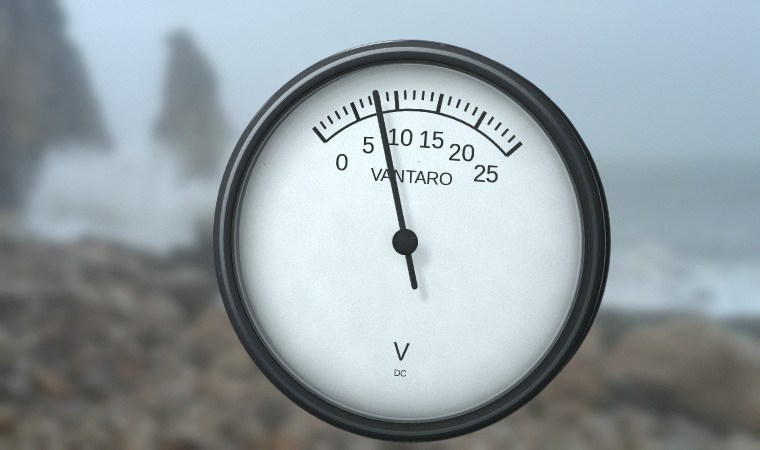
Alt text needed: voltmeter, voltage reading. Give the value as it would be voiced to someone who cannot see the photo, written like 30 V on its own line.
8 V
